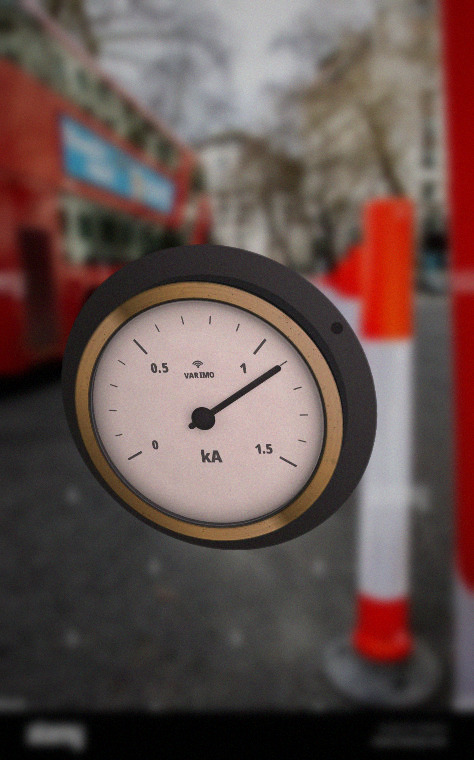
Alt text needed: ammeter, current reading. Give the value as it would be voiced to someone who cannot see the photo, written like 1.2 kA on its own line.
1.1 kA
